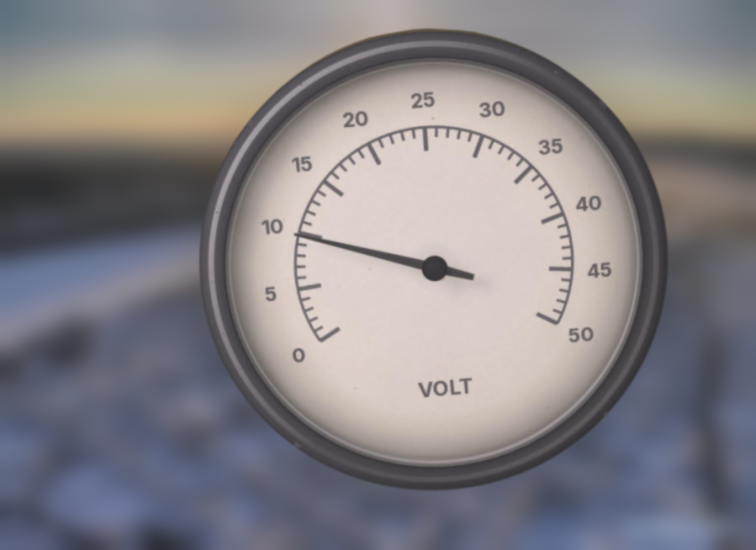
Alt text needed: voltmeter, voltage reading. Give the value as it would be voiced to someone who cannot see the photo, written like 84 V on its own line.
10 V
